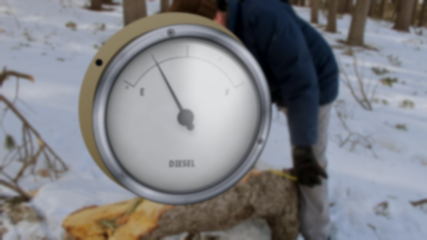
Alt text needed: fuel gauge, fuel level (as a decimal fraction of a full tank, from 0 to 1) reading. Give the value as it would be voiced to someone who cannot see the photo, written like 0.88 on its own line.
0.25
